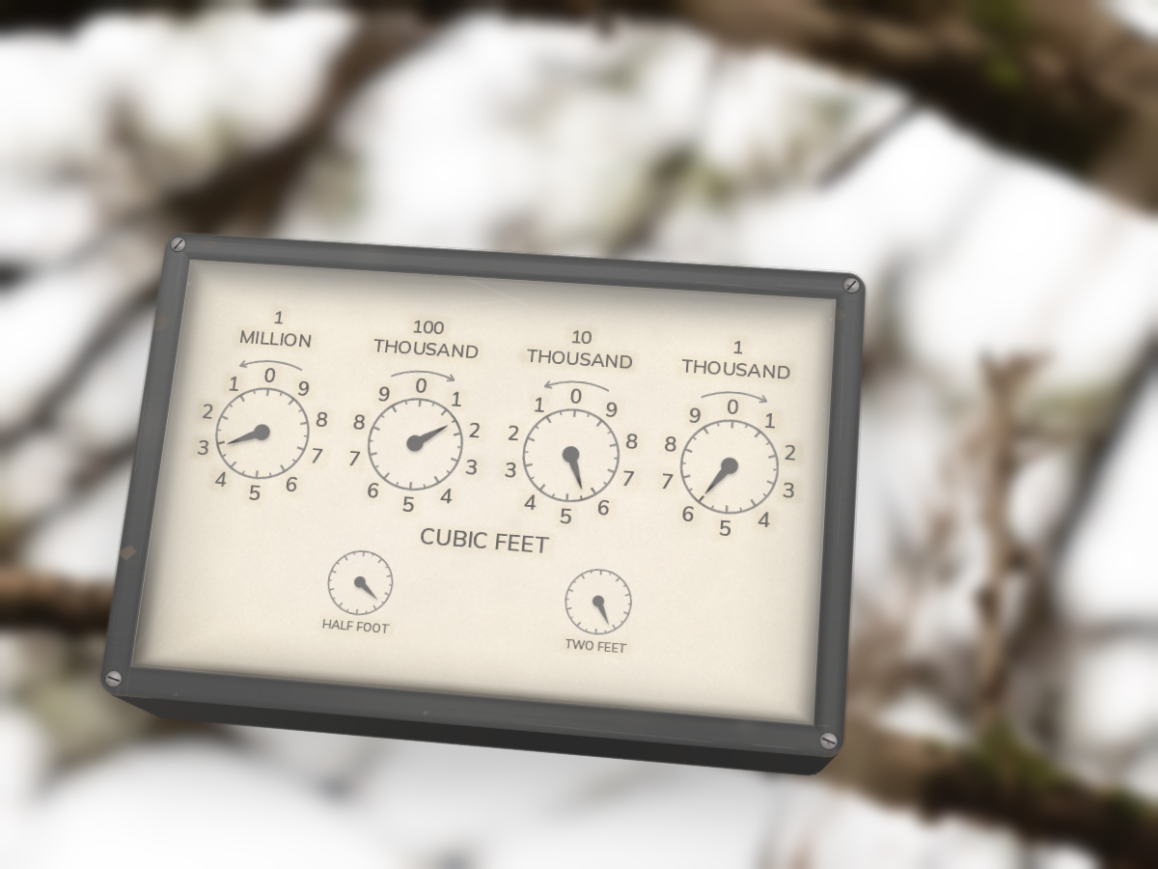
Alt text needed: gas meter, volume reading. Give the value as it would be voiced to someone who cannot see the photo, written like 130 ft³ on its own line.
315600 ft³
